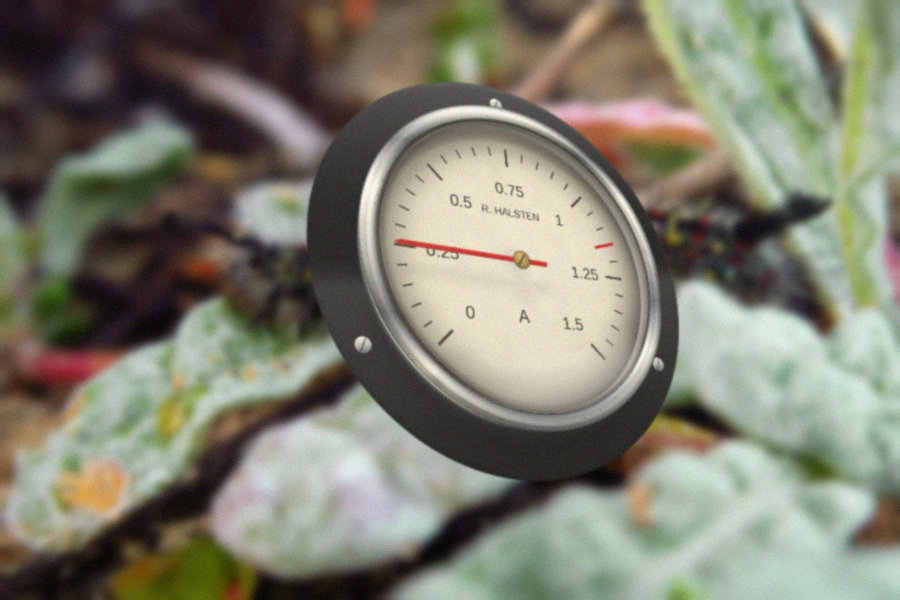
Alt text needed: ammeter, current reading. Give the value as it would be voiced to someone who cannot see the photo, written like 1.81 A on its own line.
0.25 A
